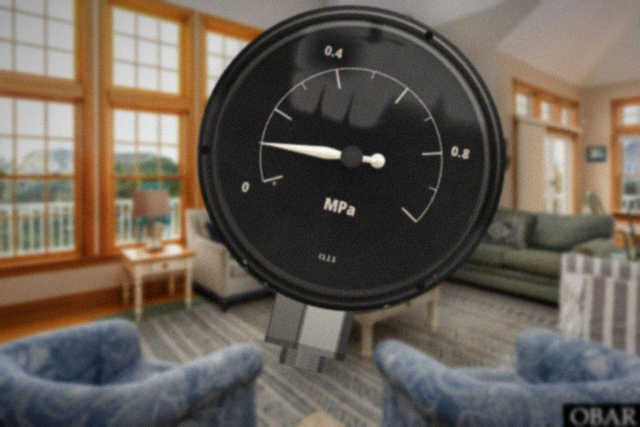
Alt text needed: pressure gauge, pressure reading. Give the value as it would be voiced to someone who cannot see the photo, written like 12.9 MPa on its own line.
0.1 MPa
